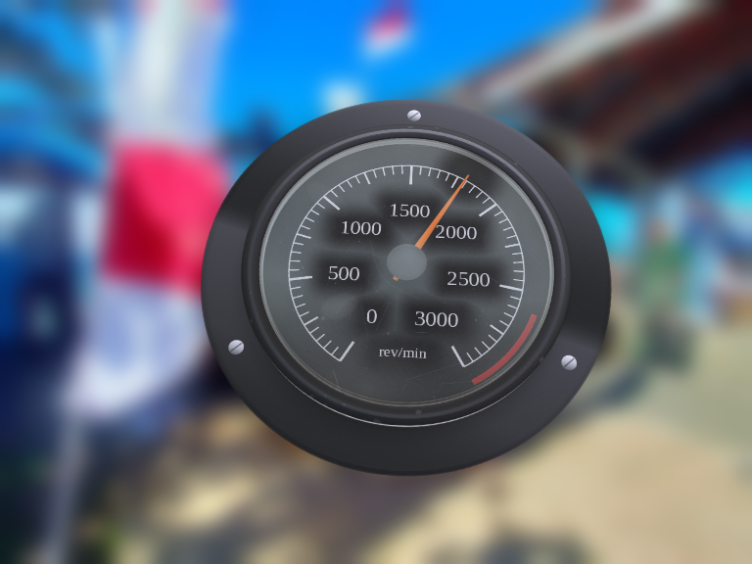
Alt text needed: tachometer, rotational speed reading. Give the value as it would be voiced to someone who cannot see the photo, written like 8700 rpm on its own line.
1800 rpm
